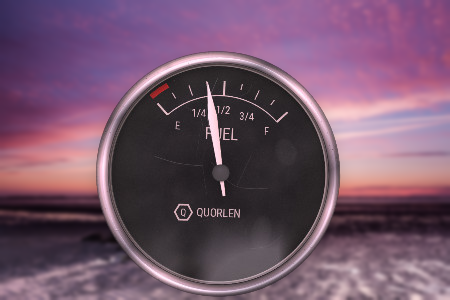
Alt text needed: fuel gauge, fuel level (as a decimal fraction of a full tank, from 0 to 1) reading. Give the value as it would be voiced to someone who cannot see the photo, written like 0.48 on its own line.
0.375
